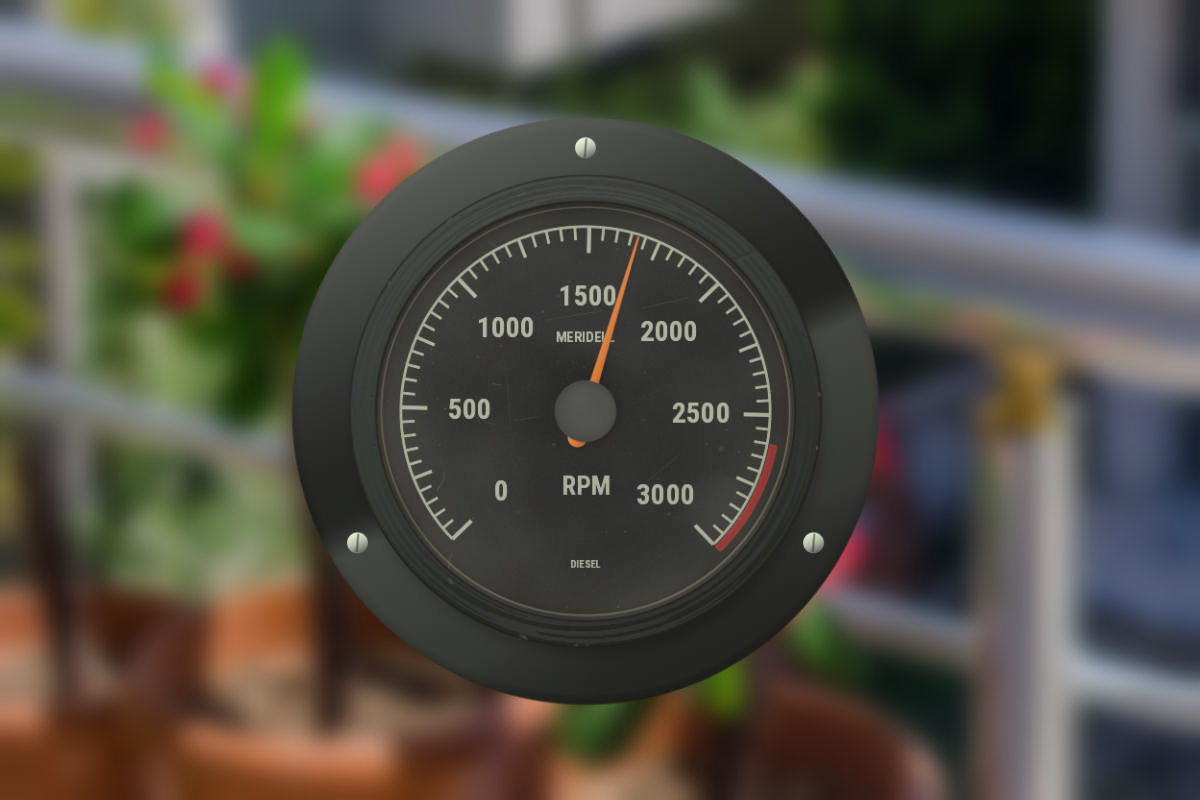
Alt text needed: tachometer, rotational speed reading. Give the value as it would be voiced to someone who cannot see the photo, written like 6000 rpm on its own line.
1675 rpm
